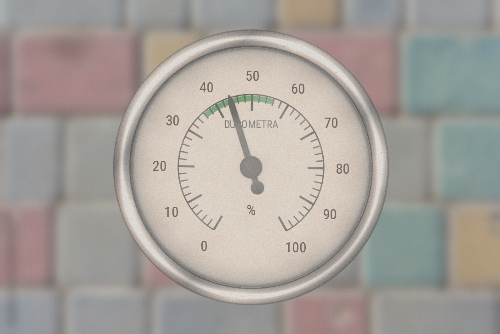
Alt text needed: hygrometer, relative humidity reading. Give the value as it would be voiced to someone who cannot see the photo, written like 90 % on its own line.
44 %
